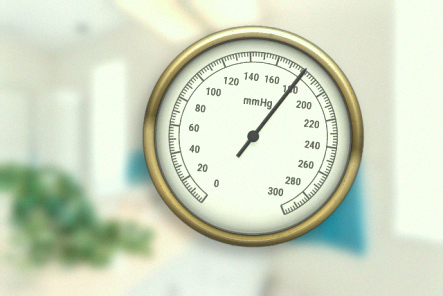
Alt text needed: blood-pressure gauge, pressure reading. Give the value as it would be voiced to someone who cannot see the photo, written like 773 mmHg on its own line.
180 mmHg
